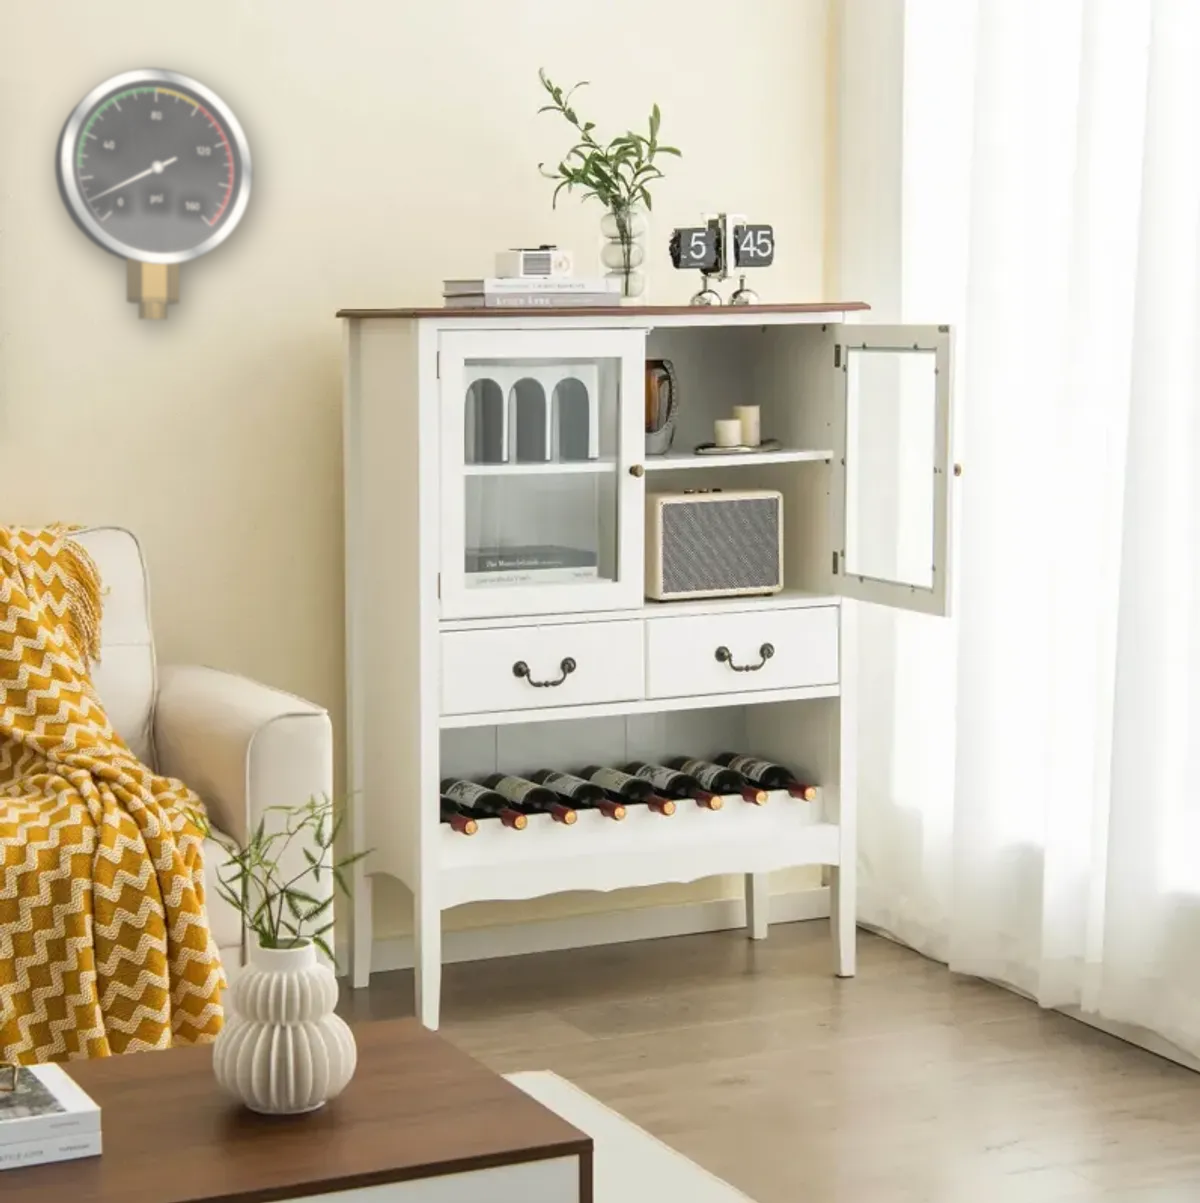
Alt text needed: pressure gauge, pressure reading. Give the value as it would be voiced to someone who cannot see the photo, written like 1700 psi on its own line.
10 psi
